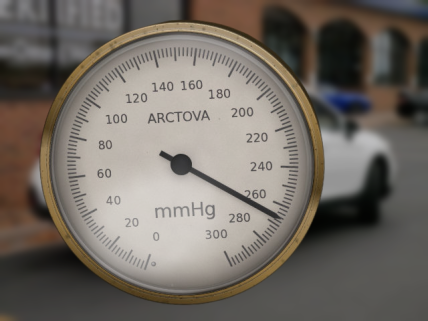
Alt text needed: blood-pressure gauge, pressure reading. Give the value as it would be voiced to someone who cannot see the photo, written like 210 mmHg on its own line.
266 mmHg
